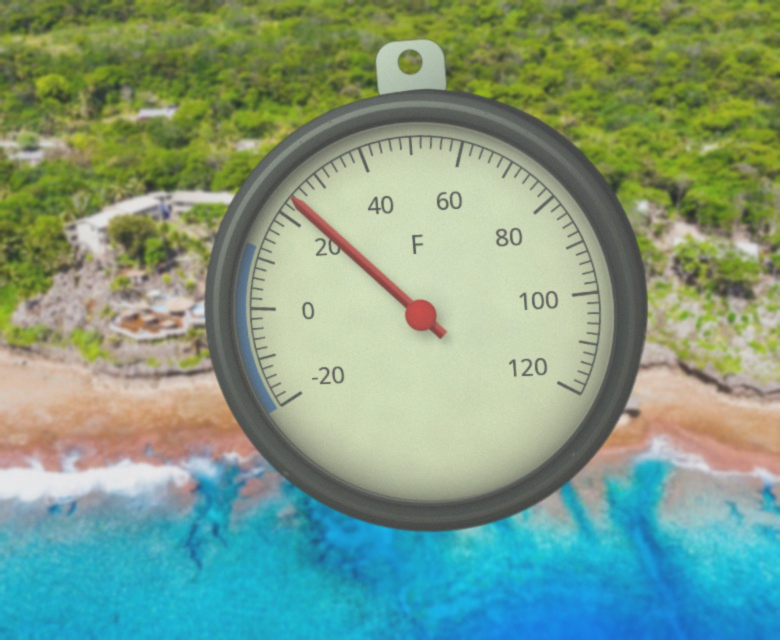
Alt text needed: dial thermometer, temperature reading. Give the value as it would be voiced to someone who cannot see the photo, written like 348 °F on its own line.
24 °F
